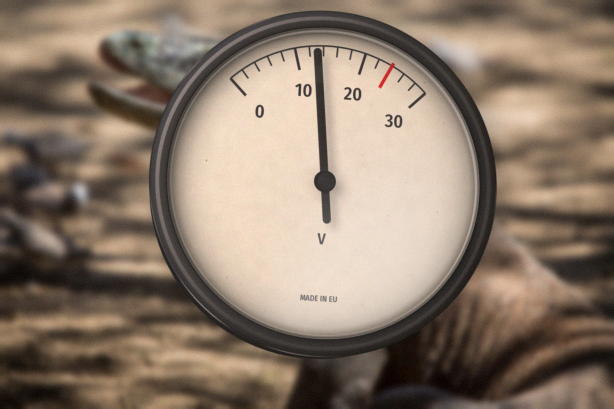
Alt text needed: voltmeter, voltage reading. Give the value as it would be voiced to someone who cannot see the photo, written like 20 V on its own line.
13 V
